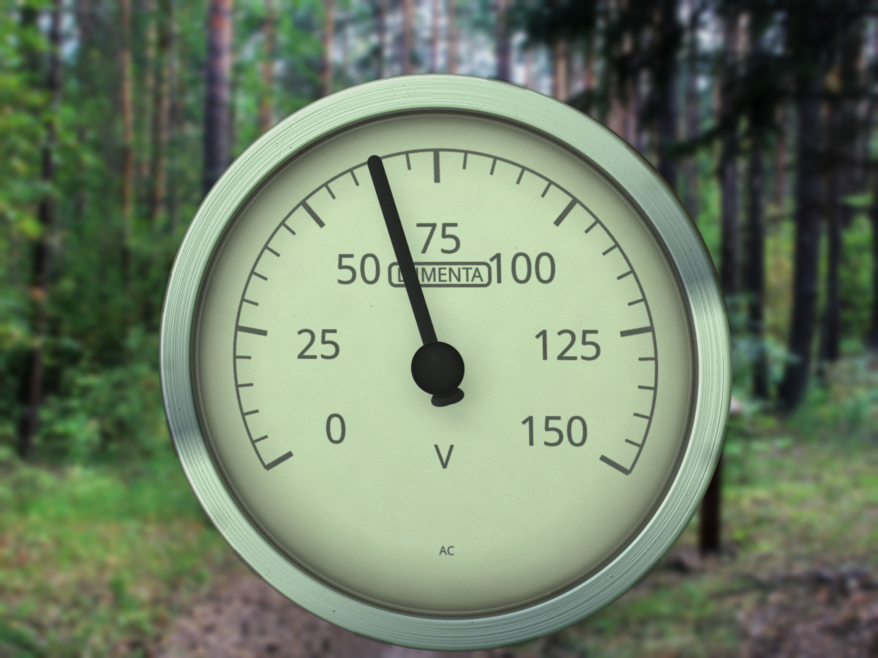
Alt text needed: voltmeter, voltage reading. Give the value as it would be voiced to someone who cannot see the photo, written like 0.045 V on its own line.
65 V
